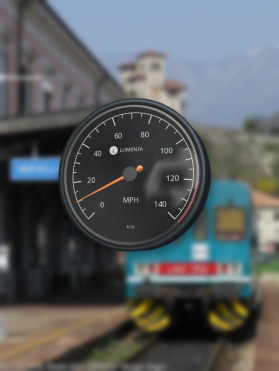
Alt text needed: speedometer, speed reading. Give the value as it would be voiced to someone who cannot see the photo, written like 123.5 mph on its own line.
10 mph
